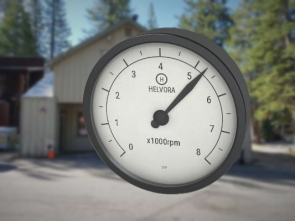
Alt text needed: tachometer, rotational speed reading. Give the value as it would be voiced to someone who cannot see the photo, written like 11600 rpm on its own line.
5250 rpm
